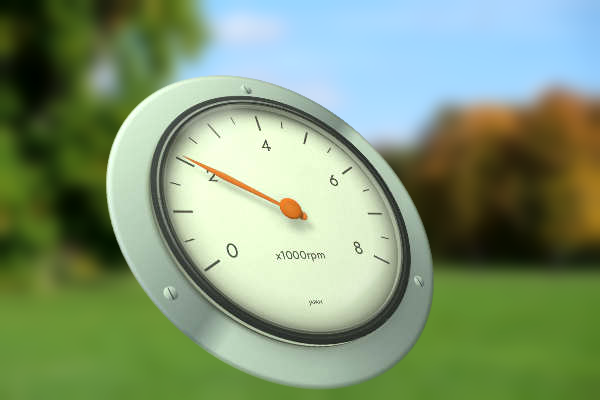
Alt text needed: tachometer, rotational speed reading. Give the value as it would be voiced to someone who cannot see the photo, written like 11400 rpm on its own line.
2000 rpm
